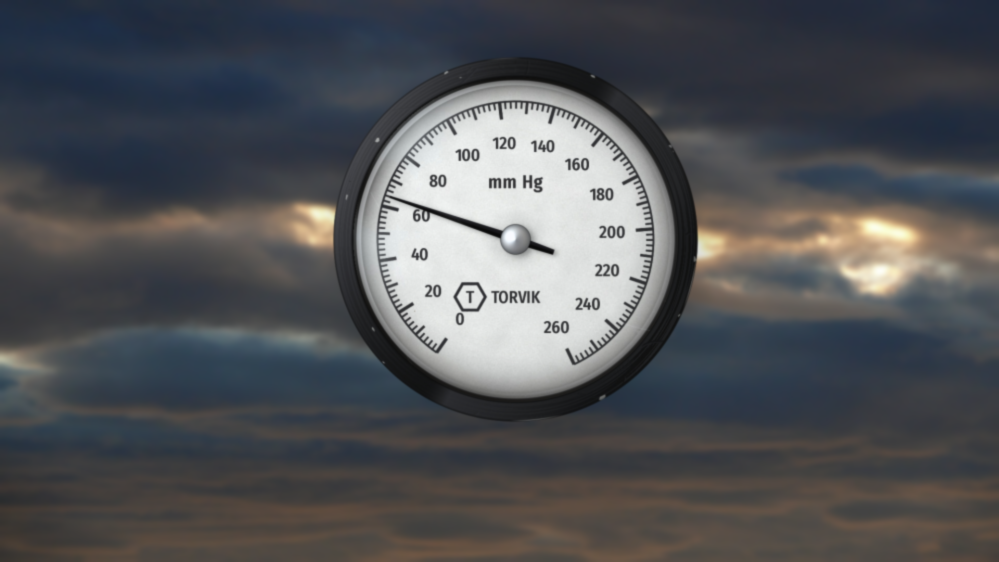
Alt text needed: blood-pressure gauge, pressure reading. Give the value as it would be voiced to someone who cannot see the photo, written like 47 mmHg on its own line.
64 mmHg
